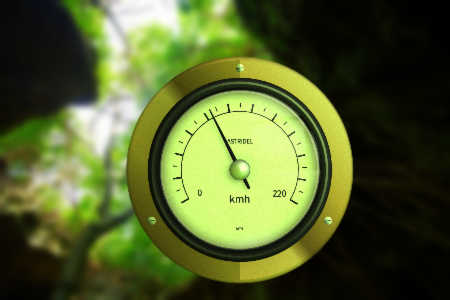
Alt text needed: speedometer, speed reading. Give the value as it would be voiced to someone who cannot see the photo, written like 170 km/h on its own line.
85 km/h
